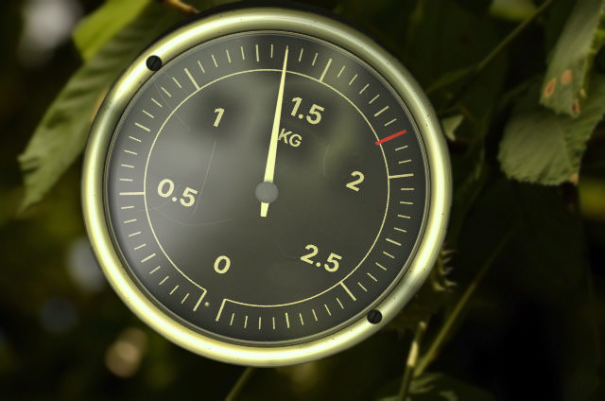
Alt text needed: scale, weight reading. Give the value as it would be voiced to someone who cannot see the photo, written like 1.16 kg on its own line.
1.35 kg
